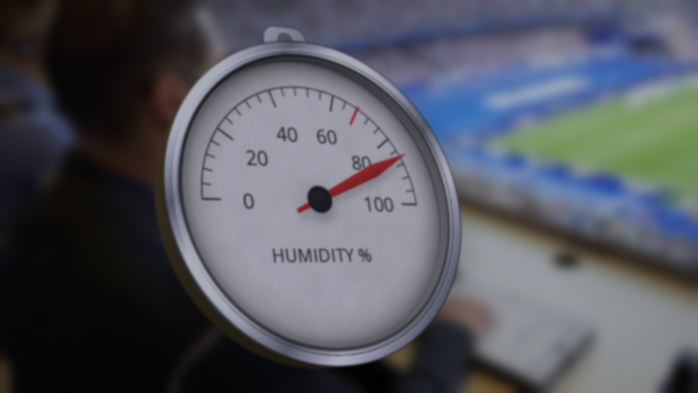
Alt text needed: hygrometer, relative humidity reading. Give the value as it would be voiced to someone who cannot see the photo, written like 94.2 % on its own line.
86 %
